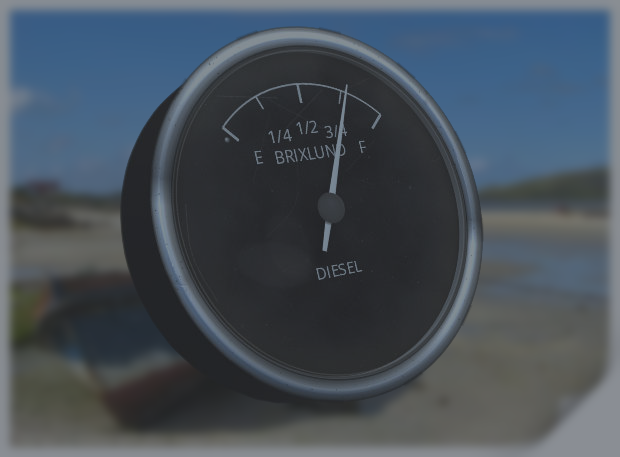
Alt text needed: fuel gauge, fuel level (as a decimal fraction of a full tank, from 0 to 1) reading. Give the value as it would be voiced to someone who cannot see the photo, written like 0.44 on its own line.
0.75
